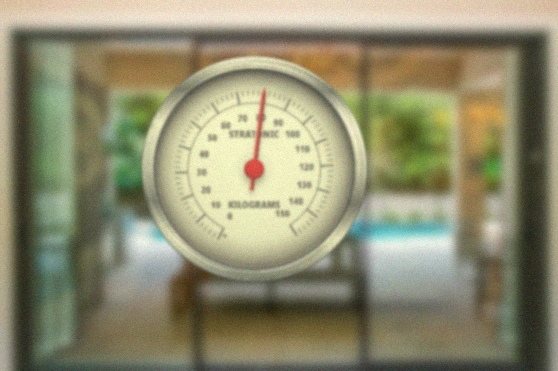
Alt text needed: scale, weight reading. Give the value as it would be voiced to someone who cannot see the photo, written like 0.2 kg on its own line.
80 kg
